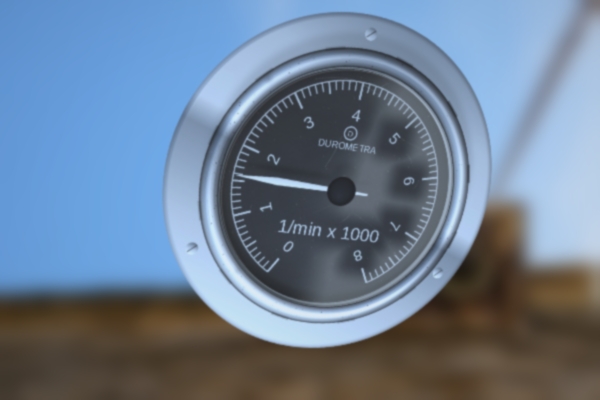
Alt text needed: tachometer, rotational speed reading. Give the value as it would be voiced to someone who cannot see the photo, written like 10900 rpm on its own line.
1600 rpm
